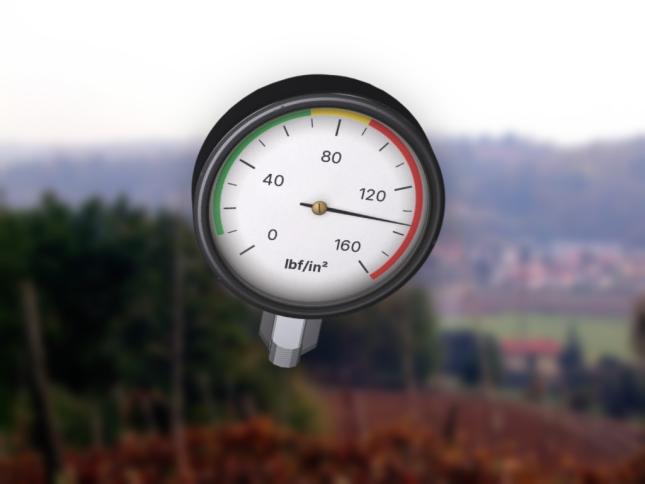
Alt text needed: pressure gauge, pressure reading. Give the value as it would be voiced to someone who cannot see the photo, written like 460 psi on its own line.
135 psi
